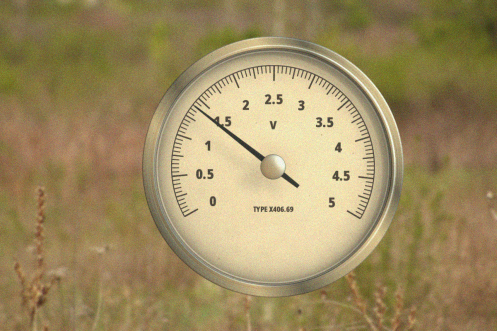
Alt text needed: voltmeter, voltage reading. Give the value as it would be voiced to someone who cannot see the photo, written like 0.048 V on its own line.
1.4 V
